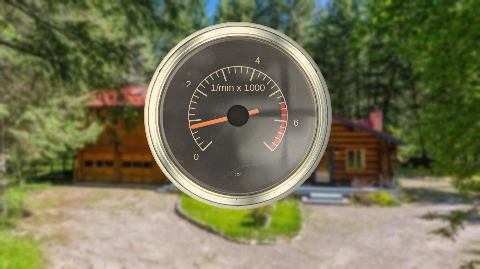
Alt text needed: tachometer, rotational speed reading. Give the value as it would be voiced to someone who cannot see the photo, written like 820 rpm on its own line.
800 rpm
